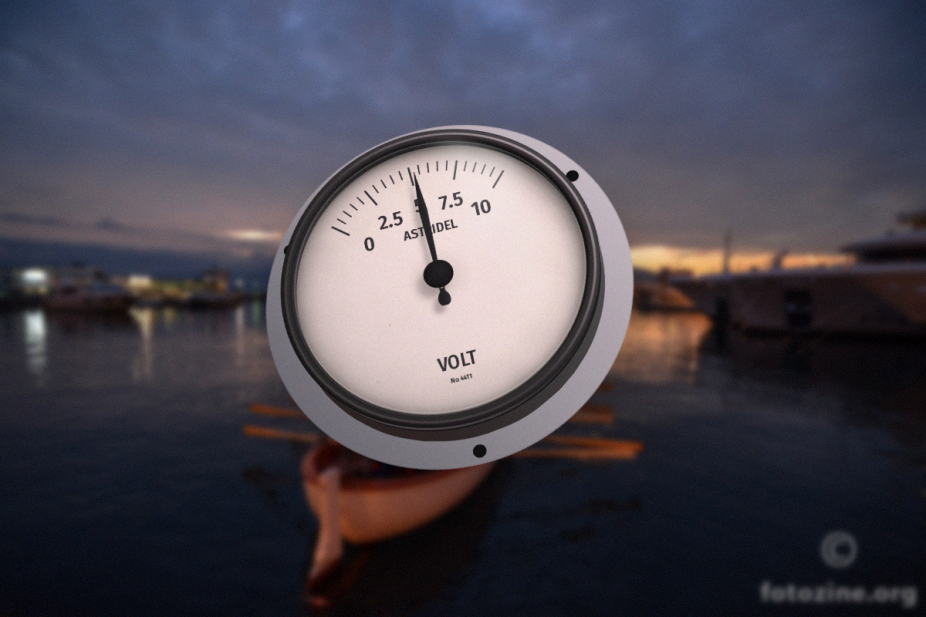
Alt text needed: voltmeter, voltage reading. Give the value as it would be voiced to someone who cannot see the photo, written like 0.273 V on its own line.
5.25 V
